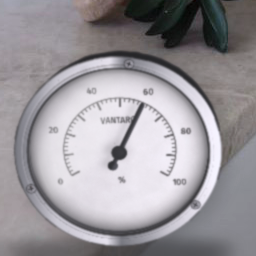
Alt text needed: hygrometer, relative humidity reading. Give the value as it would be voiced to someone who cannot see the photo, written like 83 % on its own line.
60 %
